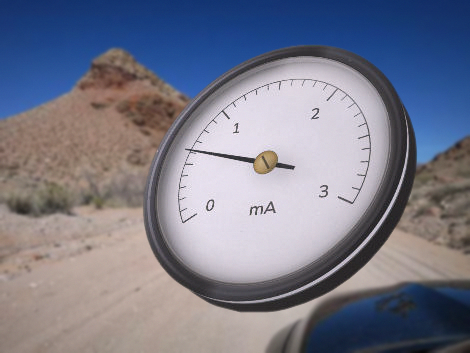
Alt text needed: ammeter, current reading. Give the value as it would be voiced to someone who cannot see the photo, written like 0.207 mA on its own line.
0.6 mA
